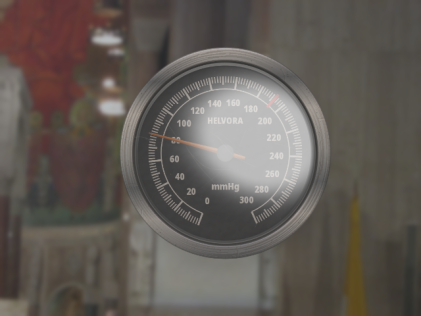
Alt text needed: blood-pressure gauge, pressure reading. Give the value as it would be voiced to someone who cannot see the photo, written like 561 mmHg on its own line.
80 mmHg
